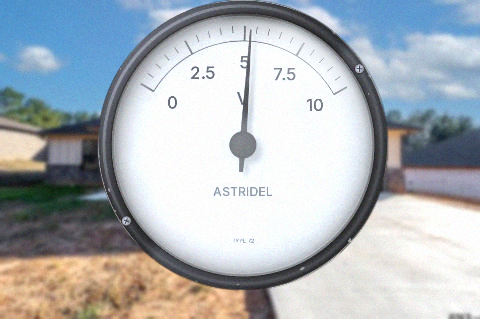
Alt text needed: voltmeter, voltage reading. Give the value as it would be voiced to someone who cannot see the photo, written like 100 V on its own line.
5.25 V
